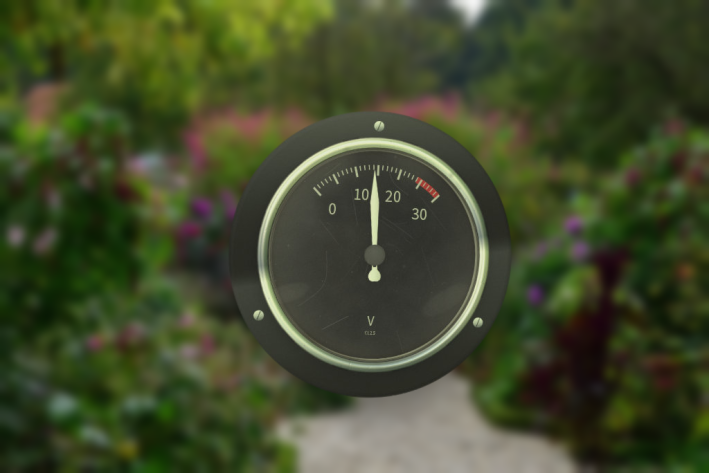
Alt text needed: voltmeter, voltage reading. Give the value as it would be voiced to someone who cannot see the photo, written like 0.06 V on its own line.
14 V
